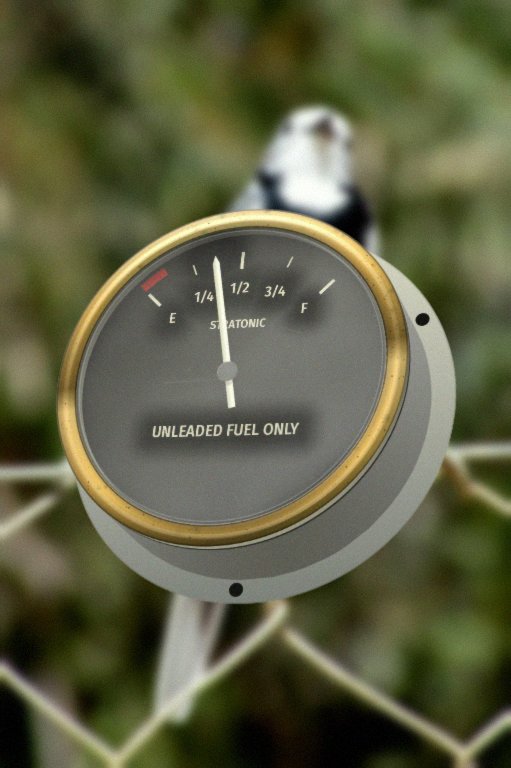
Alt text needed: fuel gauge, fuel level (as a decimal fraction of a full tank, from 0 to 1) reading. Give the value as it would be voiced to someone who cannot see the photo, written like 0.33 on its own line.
0.375
